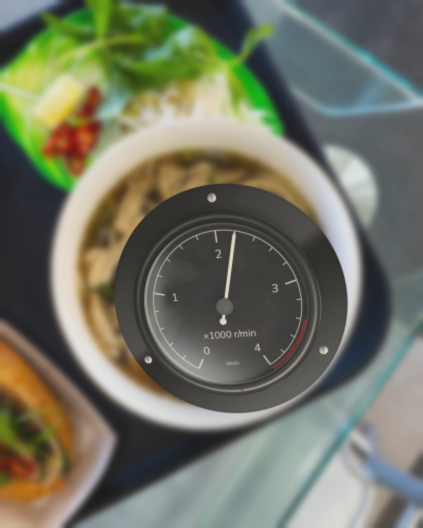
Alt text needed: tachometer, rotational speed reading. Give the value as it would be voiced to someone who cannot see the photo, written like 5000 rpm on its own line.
2200 rpm
